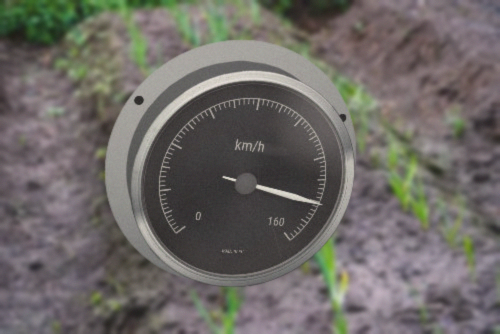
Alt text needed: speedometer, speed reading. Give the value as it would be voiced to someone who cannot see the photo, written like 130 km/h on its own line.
140 km/h
